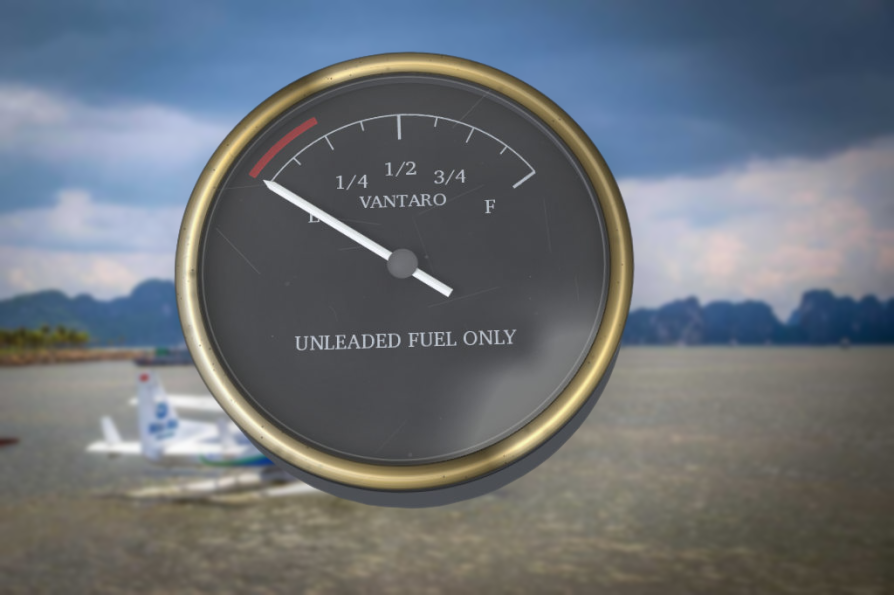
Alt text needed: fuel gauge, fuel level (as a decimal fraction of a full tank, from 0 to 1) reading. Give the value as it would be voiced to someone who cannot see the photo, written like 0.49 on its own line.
0
